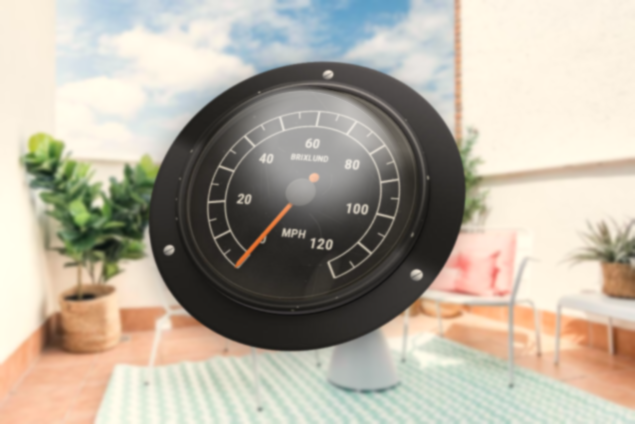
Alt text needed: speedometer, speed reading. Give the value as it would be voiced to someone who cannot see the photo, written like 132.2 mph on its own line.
0 mph
